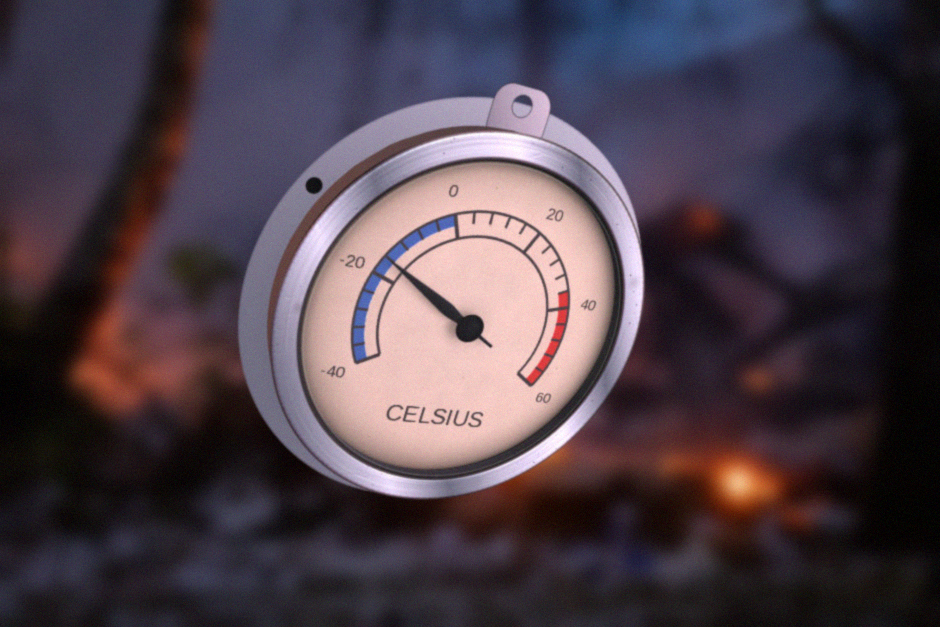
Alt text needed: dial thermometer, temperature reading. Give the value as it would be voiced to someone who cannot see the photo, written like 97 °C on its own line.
-16 °C
